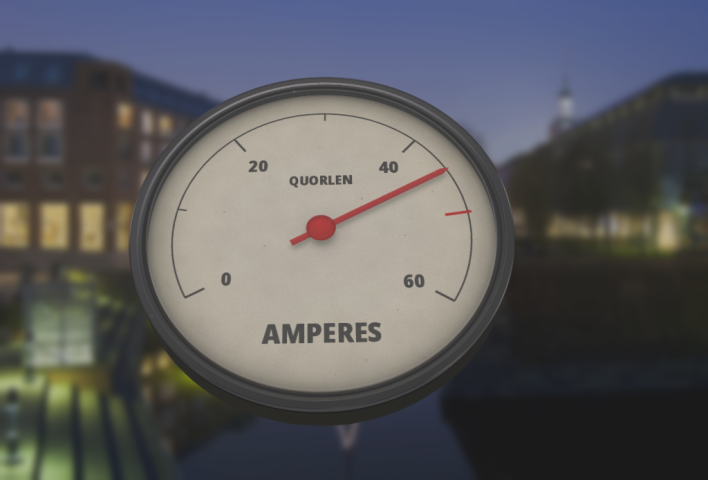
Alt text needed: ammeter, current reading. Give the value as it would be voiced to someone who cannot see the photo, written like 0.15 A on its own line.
45 A
